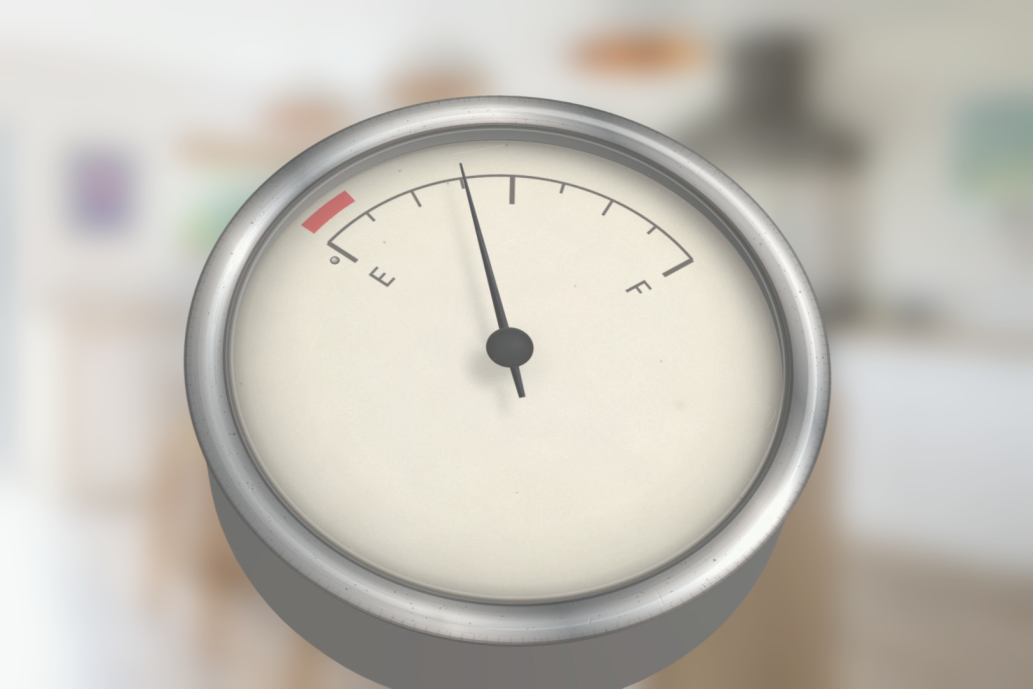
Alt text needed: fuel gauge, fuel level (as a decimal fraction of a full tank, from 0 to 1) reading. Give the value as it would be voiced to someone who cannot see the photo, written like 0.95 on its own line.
0.375
